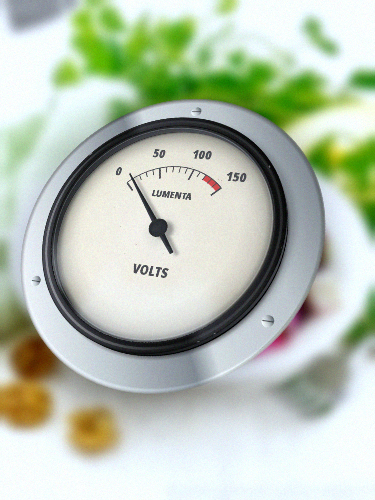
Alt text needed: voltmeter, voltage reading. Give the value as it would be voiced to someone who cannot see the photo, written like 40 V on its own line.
10 V
